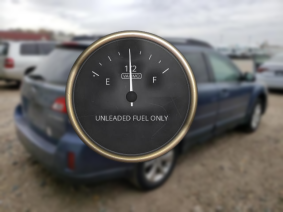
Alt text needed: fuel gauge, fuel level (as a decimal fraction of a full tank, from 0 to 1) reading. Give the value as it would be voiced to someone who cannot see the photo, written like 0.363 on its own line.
0.5
